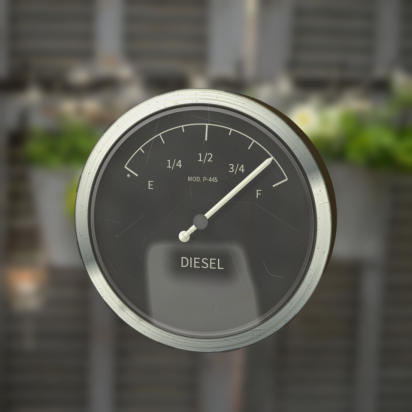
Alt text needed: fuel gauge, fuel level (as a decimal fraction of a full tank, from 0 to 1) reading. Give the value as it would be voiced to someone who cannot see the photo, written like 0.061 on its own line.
0.875
